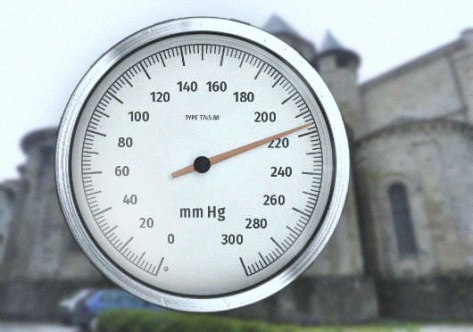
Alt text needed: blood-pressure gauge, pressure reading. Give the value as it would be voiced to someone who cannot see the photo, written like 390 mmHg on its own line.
216 mmHg
